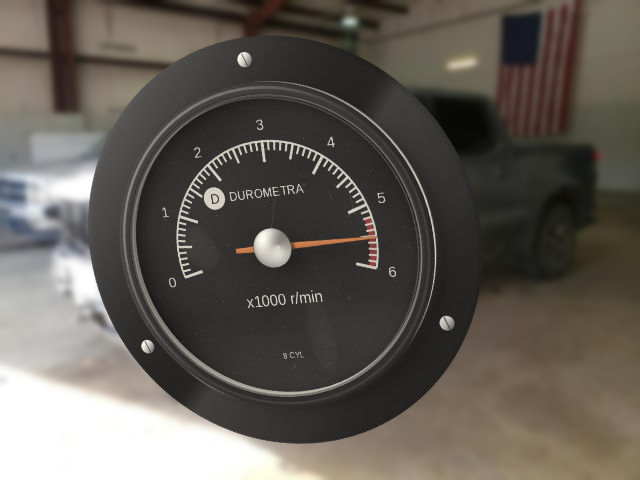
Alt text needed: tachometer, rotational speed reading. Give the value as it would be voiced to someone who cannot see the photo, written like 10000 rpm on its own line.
5500 rpm
